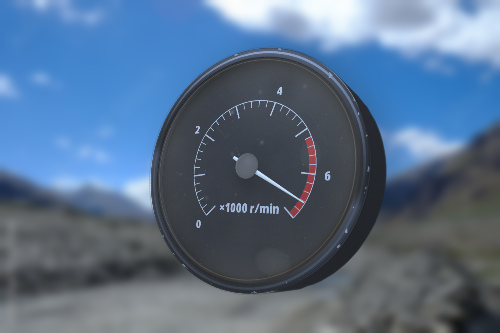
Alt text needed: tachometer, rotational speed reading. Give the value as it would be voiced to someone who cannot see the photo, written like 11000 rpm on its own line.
6600 rpm
